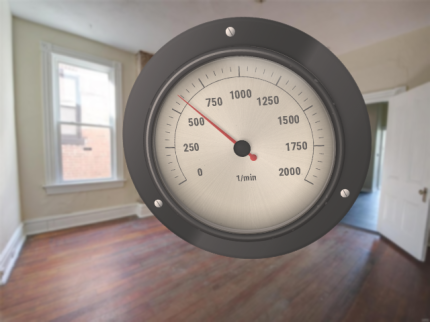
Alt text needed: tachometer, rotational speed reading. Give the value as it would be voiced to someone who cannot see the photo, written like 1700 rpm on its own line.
600 rpm
